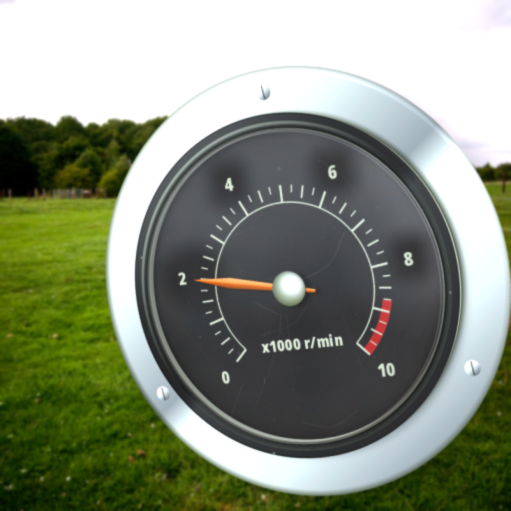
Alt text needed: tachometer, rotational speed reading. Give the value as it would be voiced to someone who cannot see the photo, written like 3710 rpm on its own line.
2000 rpm
